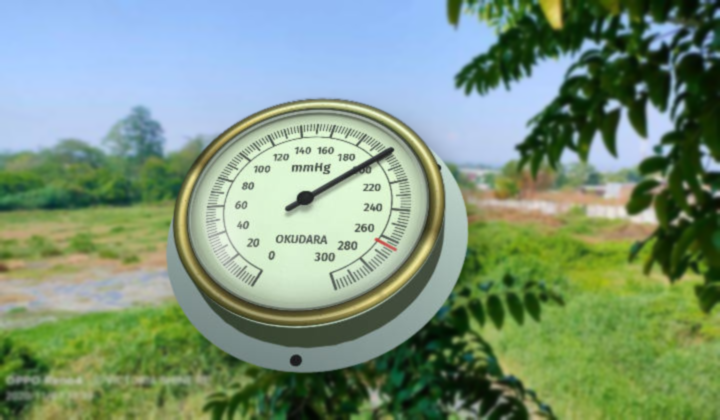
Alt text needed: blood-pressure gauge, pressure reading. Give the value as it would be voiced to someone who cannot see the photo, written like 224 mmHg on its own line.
200 mmHg
